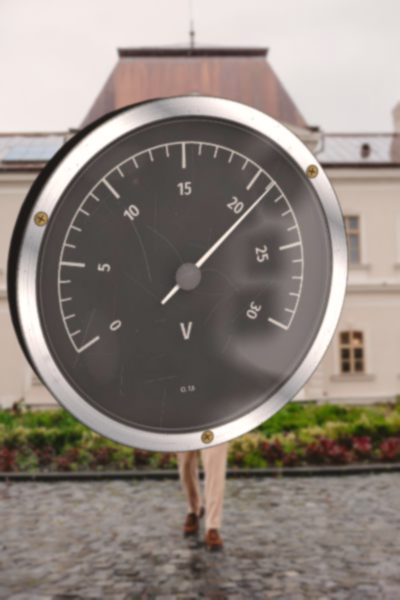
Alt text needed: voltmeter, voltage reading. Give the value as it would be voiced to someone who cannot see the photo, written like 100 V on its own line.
21 V
